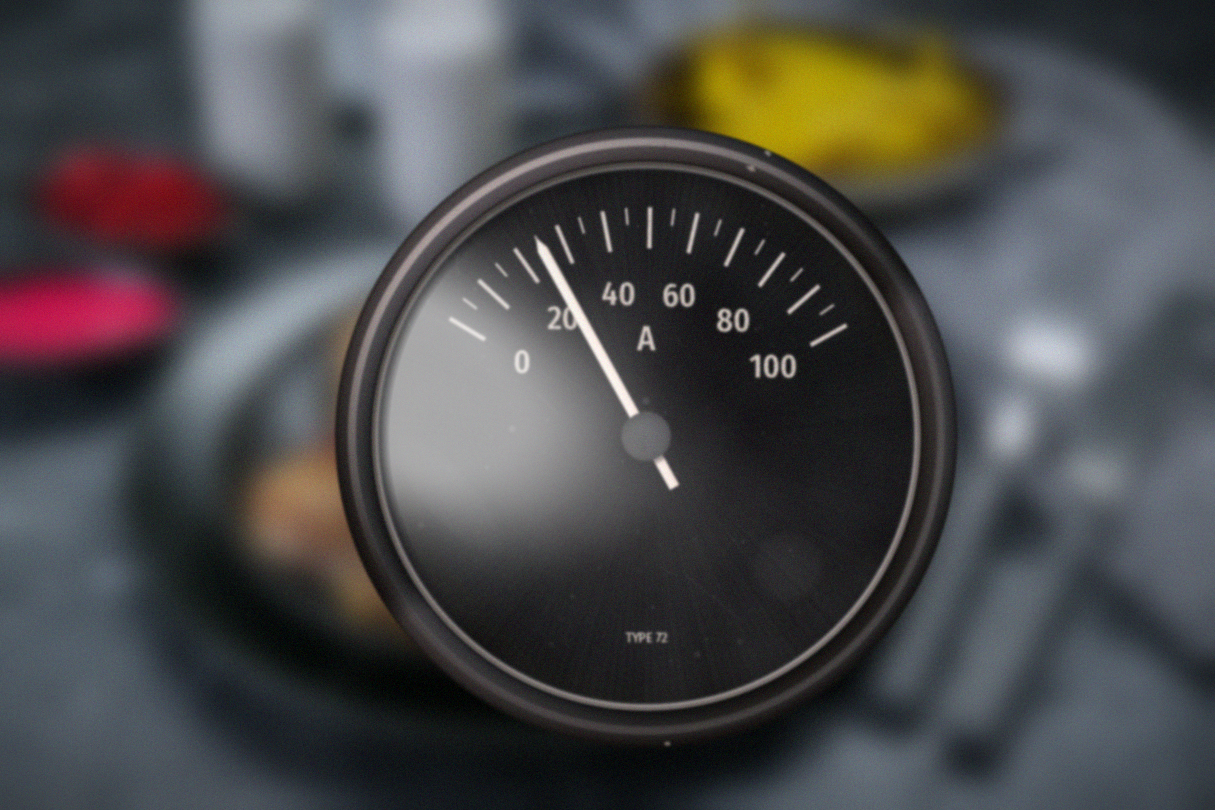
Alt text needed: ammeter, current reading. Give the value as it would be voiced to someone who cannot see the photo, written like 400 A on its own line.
25 A
